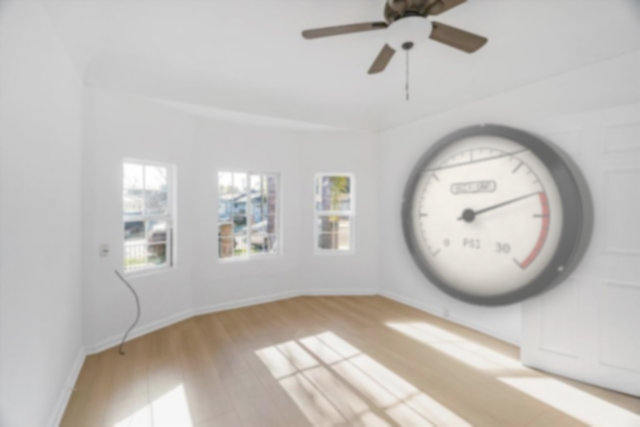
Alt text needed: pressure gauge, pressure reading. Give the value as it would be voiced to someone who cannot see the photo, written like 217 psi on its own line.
23 psi
